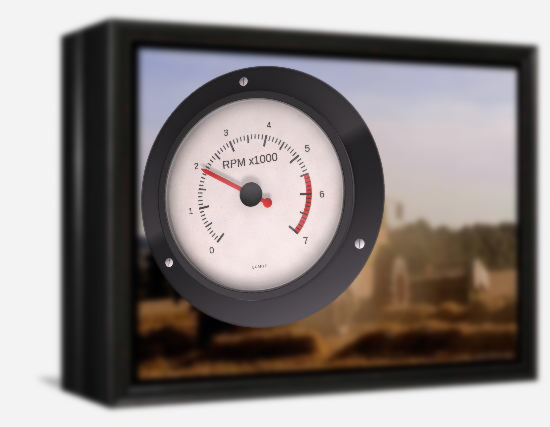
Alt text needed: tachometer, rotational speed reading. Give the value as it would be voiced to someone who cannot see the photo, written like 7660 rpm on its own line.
2000 rpm
